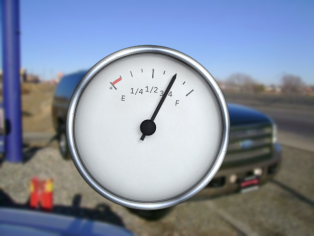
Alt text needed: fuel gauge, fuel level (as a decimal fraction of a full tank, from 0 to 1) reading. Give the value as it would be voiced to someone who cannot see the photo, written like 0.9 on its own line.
0.75
